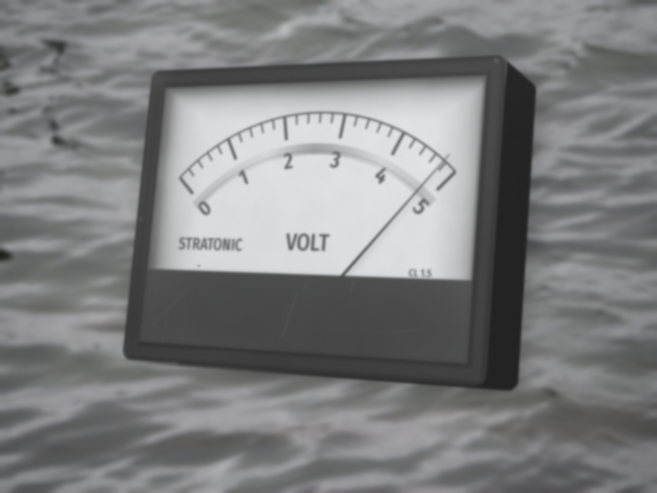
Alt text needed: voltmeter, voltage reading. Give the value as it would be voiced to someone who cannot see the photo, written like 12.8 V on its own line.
4.8 V
